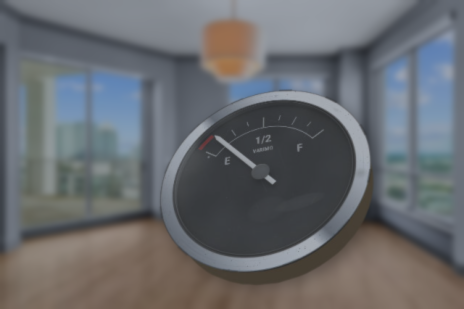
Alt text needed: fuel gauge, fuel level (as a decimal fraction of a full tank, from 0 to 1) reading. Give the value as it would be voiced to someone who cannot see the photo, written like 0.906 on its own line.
0.125
